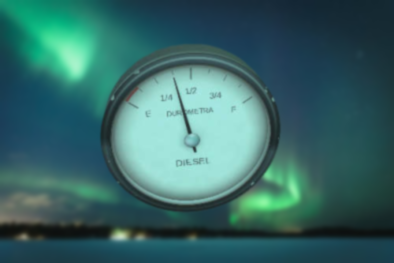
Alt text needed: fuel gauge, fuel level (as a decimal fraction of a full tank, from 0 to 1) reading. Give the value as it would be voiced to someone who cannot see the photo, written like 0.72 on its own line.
0.375
